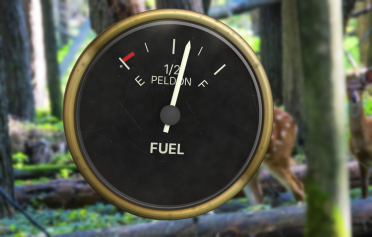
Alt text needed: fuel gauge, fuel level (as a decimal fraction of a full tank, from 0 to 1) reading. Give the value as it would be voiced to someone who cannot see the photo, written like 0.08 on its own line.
0.625
